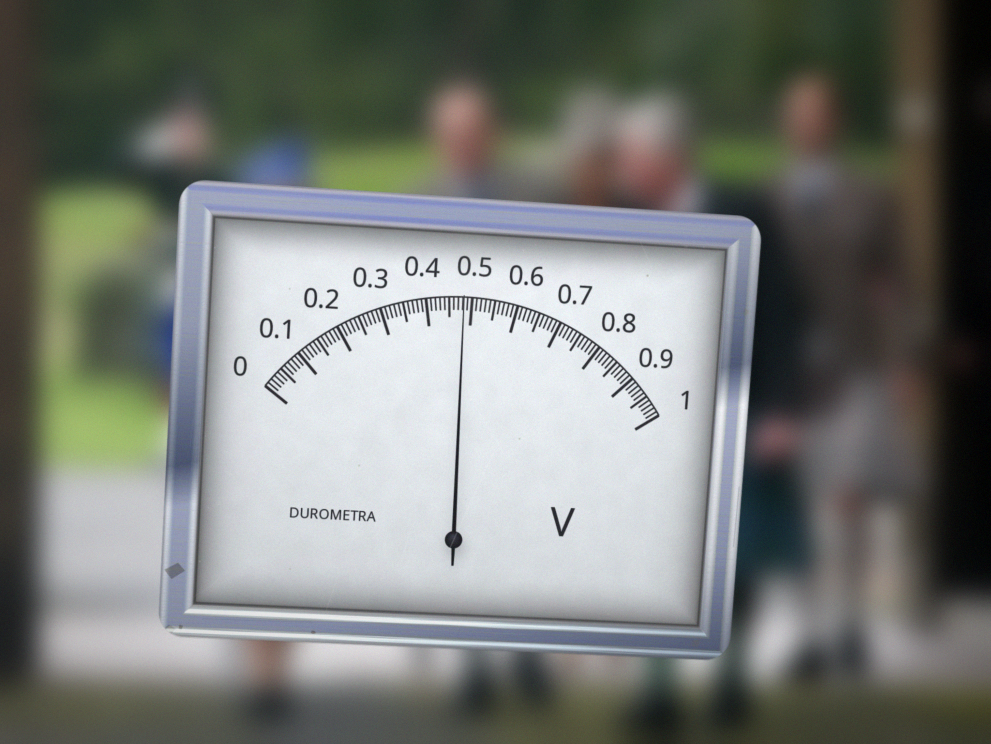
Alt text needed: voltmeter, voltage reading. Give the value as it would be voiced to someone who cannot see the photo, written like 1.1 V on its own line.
0.48 V
